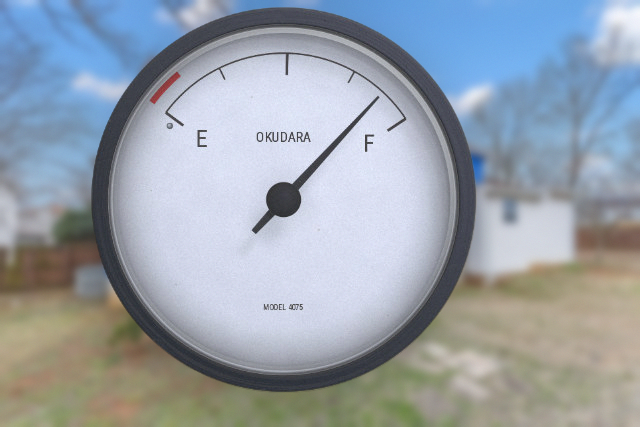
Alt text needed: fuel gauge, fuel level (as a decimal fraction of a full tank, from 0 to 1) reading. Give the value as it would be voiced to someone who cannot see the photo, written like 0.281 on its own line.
0.875
